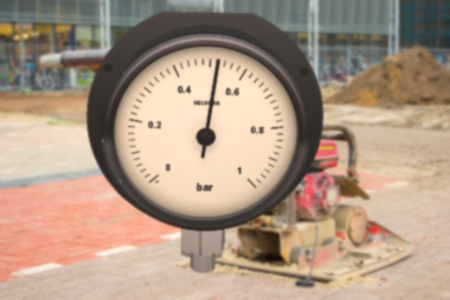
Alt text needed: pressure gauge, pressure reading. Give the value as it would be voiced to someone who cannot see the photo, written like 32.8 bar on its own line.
0.52 bar
